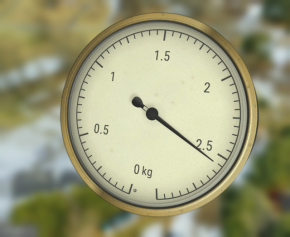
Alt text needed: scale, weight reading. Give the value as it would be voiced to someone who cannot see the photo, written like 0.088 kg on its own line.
2.55 kg
